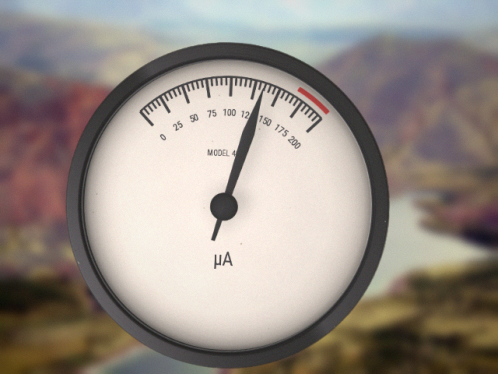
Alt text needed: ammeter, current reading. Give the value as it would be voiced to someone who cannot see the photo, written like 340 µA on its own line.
135 µA
